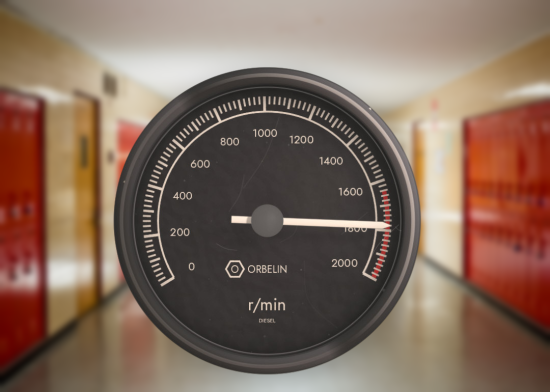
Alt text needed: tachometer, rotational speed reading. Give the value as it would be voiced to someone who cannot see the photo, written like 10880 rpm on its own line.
1780 rpm
